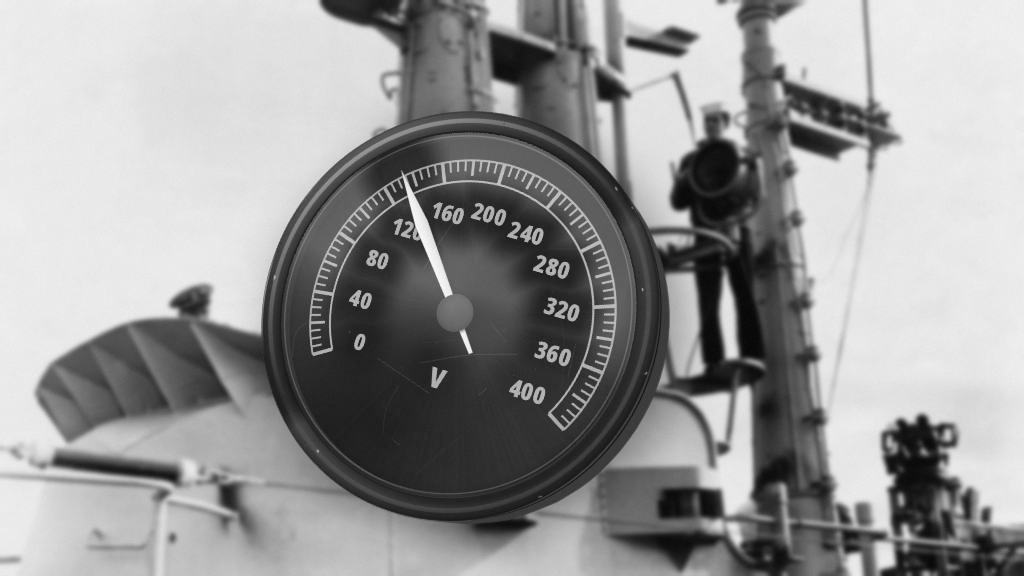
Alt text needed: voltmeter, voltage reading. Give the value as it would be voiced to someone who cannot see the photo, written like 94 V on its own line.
135 V
